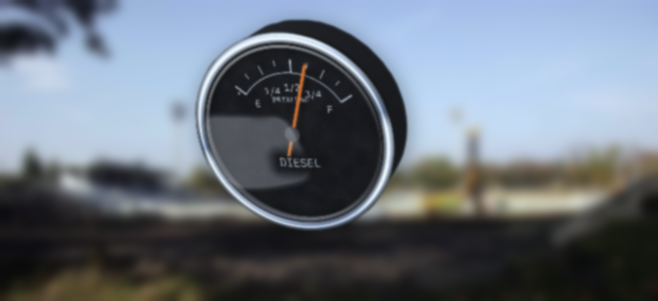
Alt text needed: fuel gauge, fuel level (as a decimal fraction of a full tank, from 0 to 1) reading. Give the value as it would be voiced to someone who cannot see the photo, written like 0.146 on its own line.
0.625
